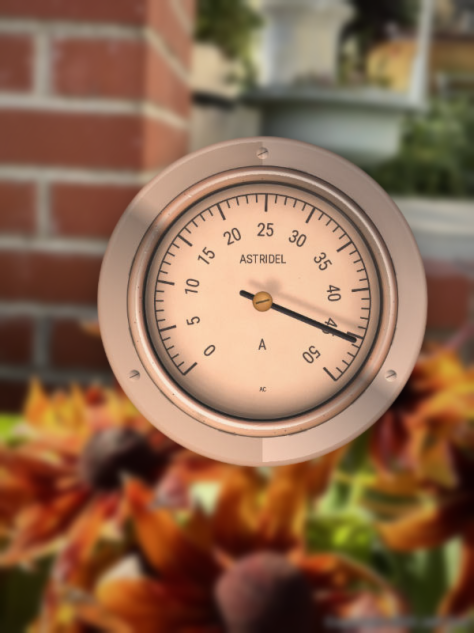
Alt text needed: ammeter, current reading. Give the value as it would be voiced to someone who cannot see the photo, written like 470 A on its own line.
45.5 A
